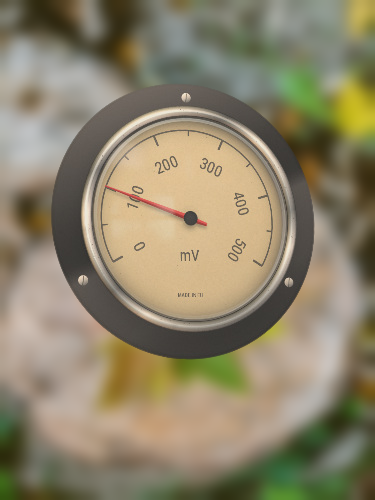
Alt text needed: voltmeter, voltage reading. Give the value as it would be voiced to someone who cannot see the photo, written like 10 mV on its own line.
100 mV
